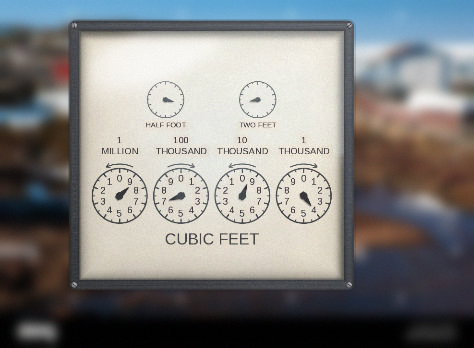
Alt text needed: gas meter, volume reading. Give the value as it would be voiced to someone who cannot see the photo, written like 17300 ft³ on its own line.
869400 ft³
